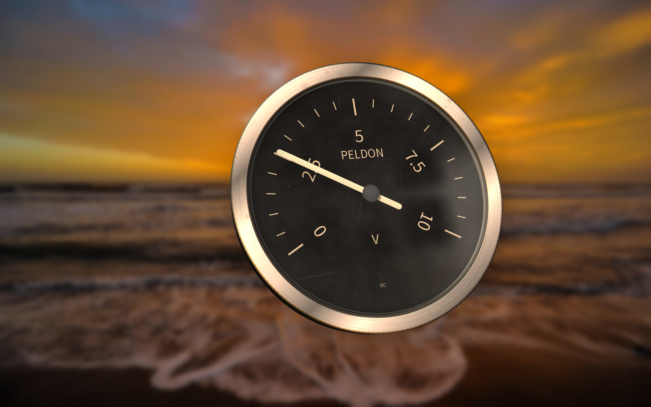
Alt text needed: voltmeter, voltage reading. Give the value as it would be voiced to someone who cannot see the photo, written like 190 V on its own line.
2.5 V
